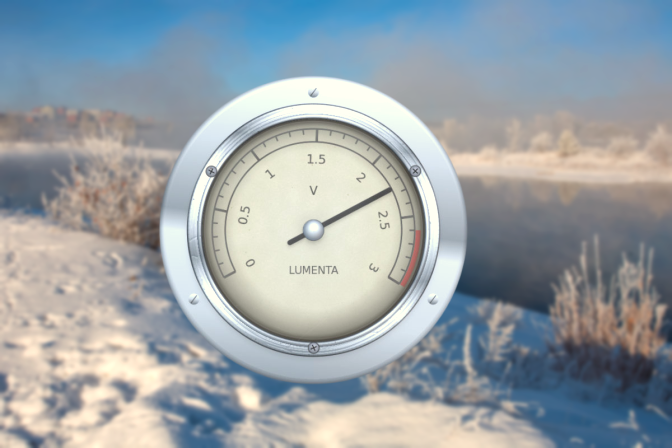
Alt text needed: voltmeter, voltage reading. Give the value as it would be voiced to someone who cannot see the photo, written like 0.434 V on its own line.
2.25 V
